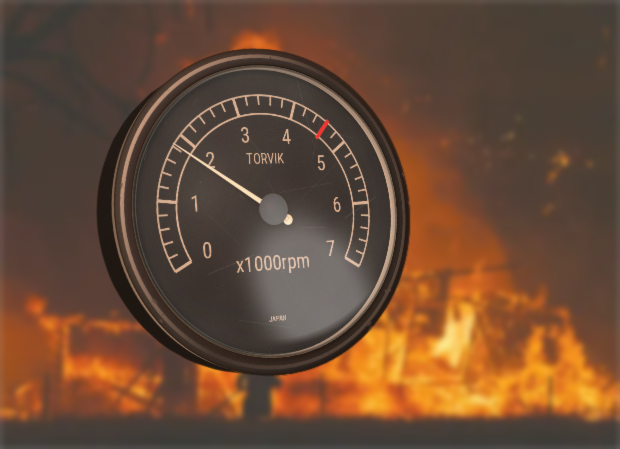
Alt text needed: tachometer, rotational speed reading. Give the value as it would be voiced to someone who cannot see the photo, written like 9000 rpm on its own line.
1800 rpm
